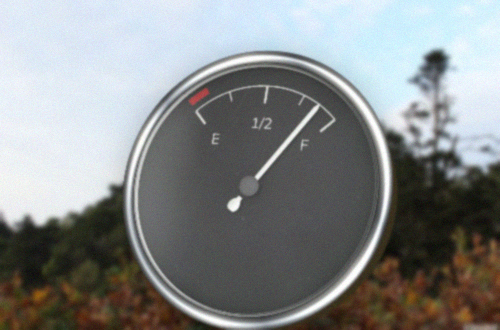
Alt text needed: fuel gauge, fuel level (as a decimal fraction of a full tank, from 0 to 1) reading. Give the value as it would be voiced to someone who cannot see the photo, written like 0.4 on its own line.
0.875
